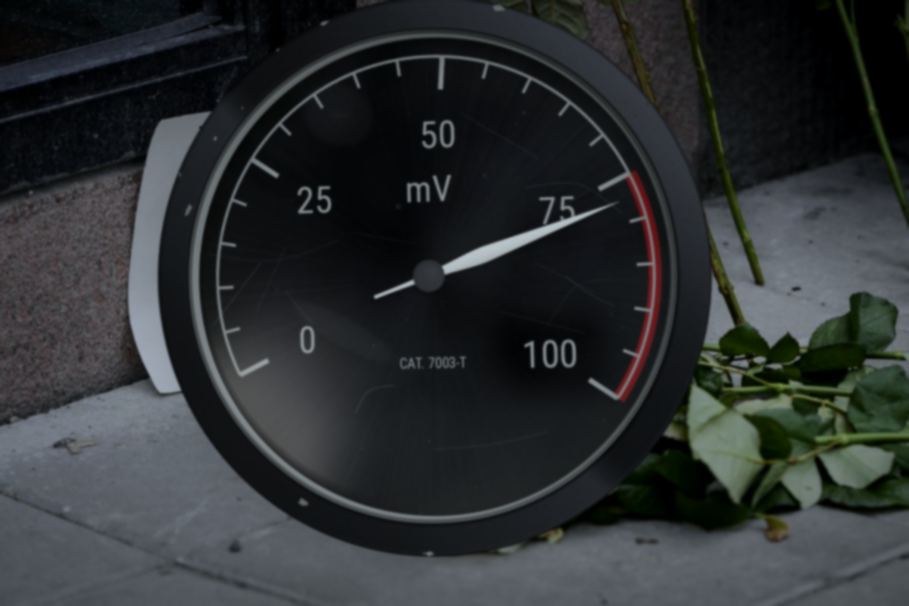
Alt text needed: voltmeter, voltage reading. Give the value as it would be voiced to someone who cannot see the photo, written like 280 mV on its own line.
77.5 mV
